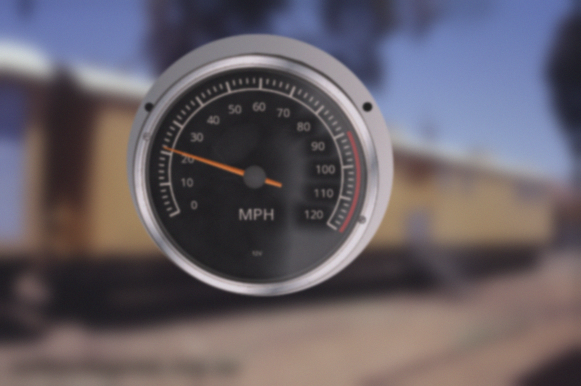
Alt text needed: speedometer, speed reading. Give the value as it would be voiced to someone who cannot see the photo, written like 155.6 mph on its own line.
22 mph
